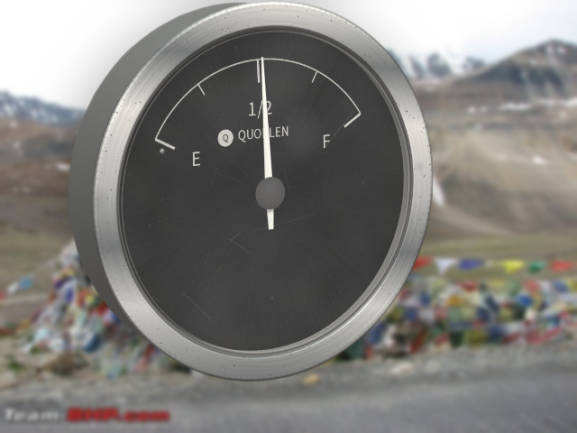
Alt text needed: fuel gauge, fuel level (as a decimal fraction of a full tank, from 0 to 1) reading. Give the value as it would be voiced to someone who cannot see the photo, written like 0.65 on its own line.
0.5
